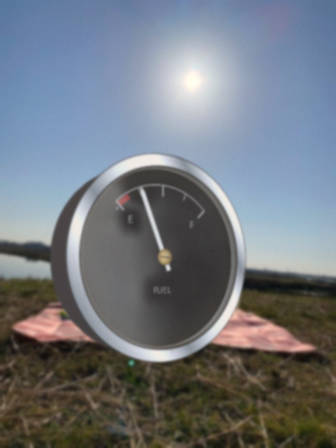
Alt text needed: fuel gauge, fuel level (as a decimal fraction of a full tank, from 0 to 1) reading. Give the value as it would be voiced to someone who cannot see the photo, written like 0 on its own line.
0.25
